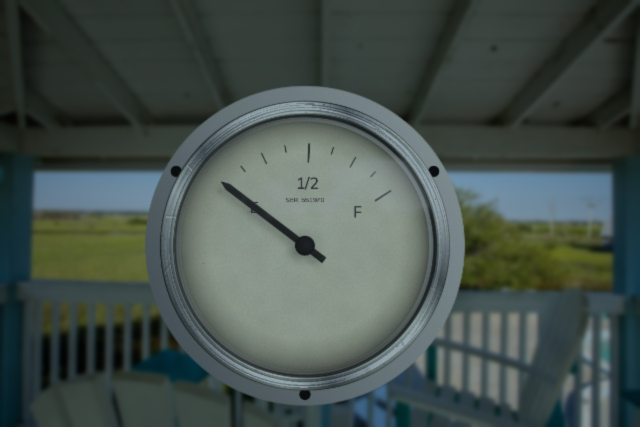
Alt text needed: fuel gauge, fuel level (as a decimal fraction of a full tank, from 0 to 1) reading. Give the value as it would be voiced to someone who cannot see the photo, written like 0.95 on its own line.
0
